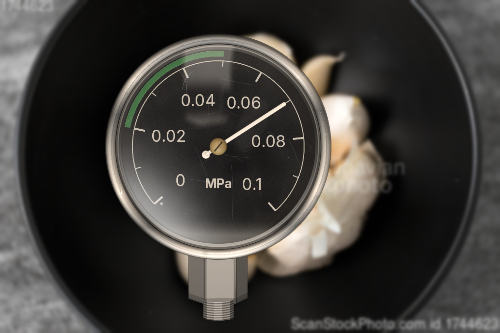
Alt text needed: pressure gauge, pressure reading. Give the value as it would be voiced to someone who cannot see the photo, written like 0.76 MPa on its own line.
0.07 MPa
